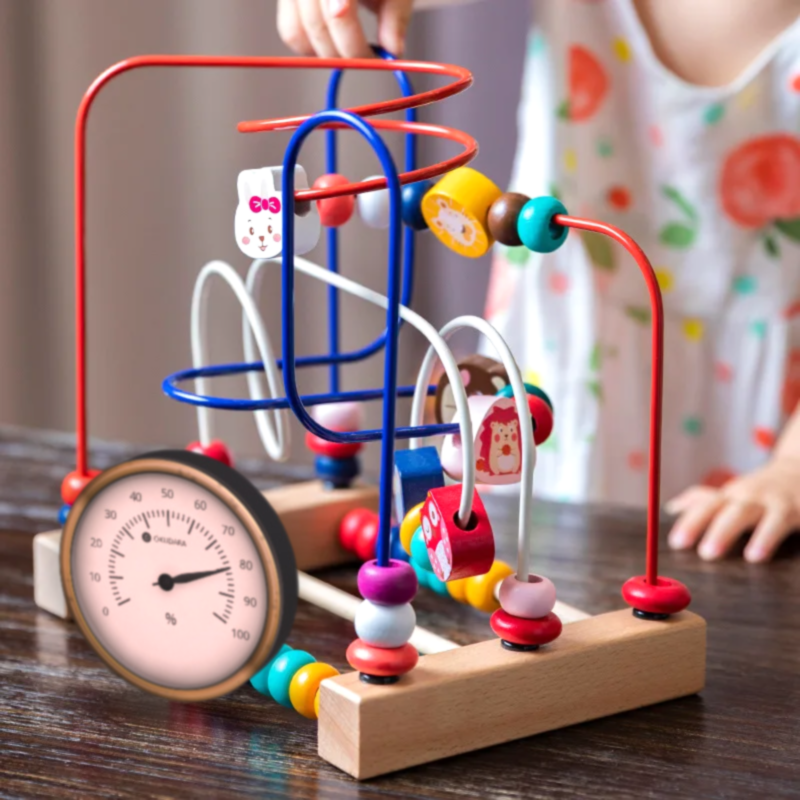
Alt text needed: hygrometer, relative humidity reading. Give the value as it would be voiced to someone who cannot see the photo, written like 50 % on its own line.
80 %
